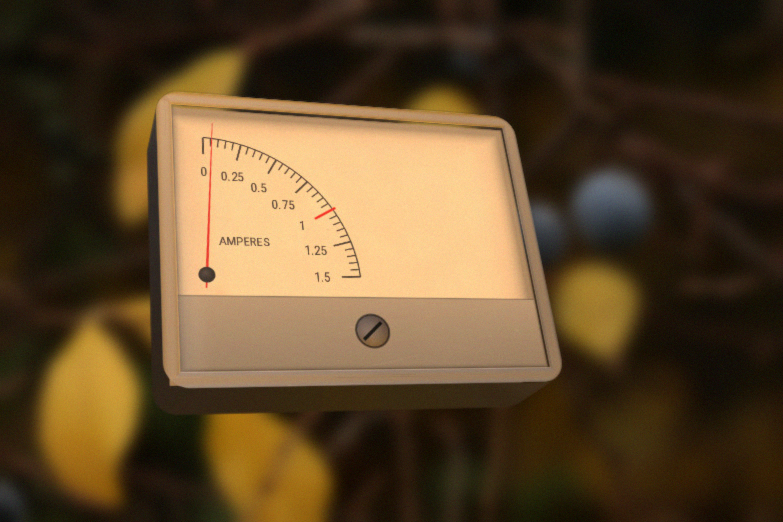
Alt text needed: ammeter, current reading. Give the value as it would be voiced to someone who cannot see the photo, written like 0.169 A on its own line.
0.05 A
